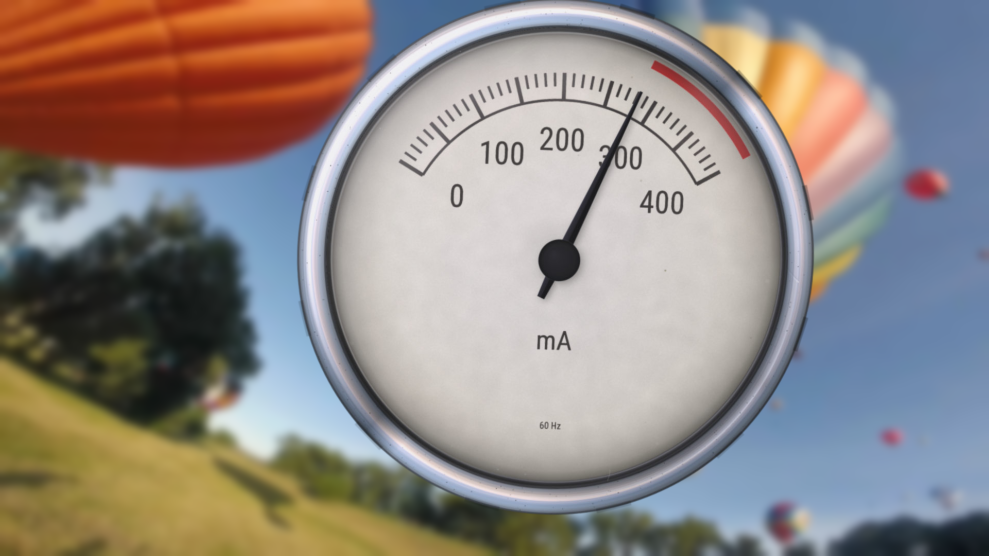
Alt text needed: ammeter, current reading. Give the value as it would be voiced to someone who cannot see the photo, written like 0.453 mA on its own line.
280 mA
